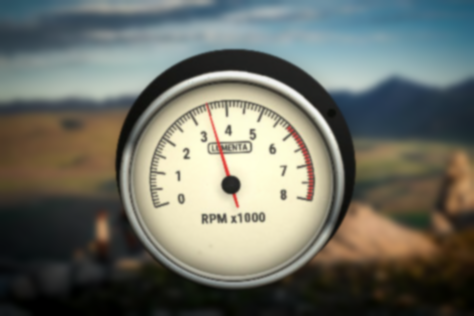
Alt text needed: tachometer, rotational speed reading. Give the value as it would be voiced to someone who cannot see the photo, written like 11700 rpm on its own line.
3500 rpm
